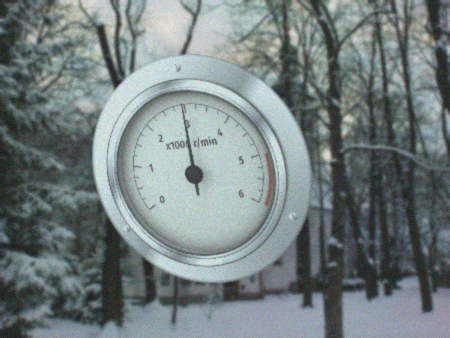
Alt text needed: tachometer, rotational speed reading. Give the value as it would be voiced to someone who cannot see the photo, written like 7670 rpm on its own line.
3000 rpm
